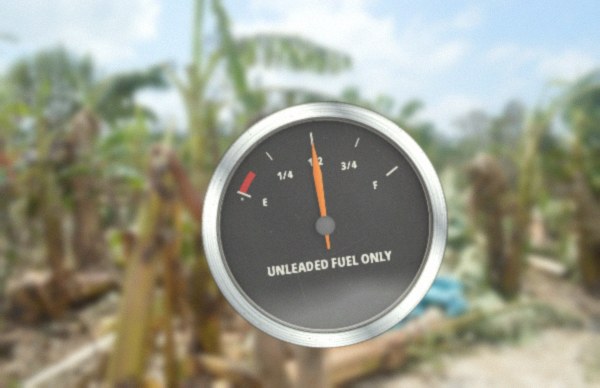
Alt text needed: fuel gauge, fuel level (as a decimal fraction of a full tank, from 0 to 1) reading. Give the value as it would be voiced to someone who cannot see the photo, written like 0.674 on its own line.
0.5
